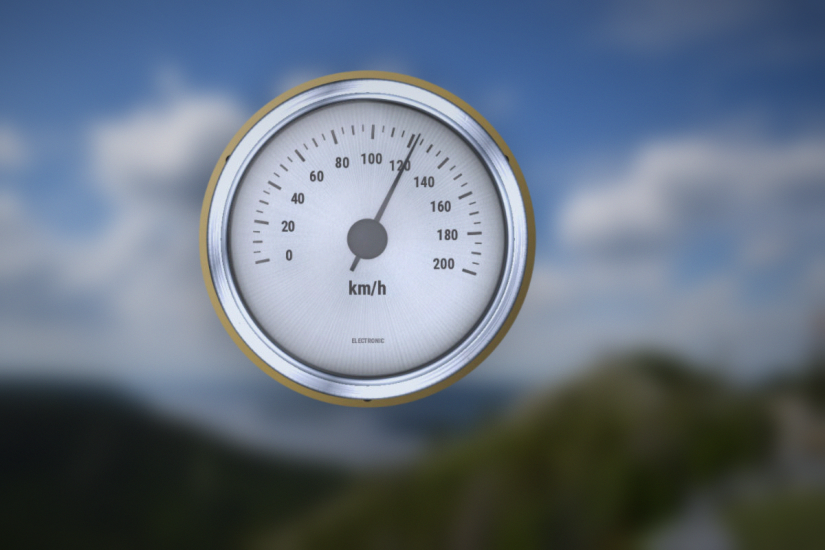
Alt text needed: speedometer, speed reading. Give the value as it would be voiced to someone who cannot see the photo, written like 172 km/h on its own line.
122.5 km/h
